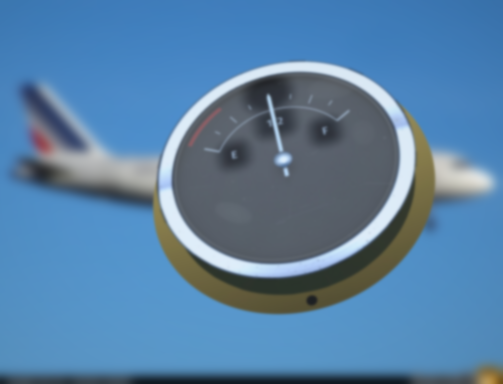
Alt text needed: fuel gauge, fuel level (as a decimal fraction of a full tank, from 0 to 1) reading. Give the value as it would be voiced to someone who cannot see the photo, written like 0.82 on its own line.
0.5
